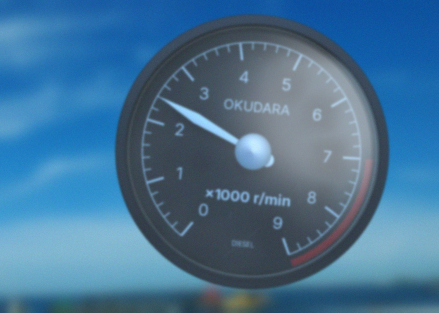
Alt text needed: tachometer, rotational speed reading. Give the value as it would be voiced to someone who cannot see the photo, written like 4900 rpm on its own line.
2400 rpm
